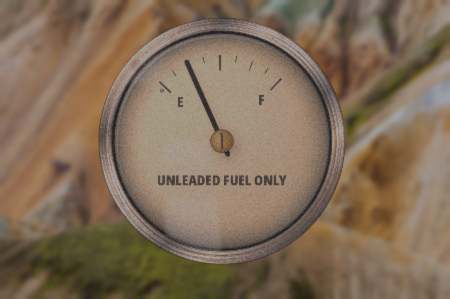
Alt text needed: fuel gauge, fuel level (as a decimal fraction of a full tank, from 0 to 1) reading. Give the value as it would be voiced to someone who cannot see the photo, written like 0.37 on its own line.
0.25
